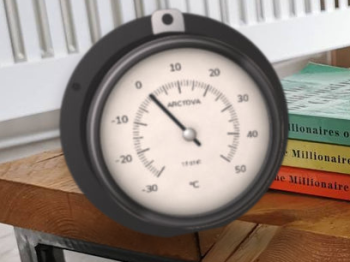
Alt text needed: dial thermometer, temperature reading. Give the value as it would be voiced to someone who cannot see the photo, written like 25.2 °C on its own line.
0 °C
